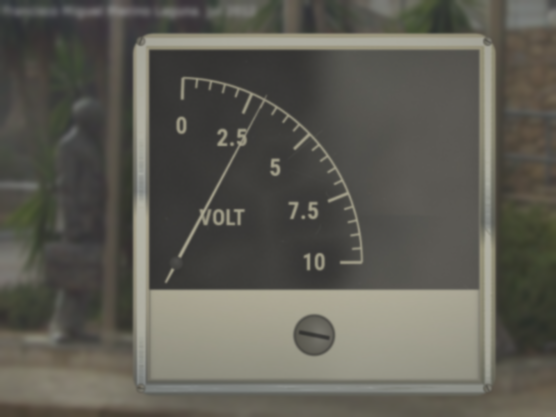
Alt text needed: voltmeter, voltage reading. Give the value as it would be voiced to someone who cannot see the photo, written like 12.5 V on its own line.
3 V
